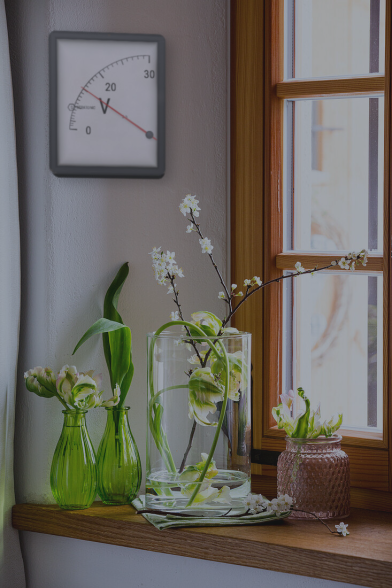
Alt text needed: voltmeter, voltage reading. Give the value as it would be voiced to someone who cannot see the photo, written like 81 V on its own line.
15 V
